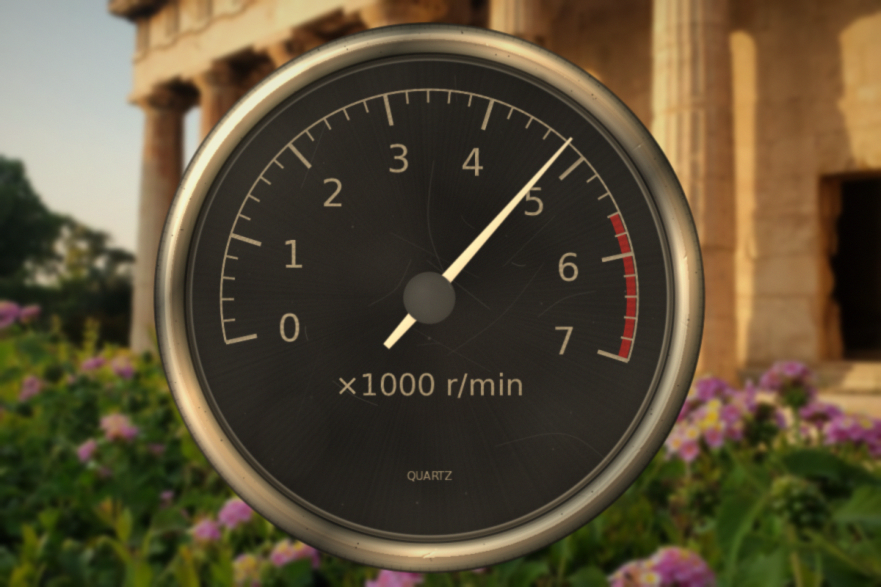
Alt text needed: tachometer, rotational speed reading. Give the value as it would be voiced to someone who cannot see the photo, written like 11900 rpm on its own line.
4800 rpm
